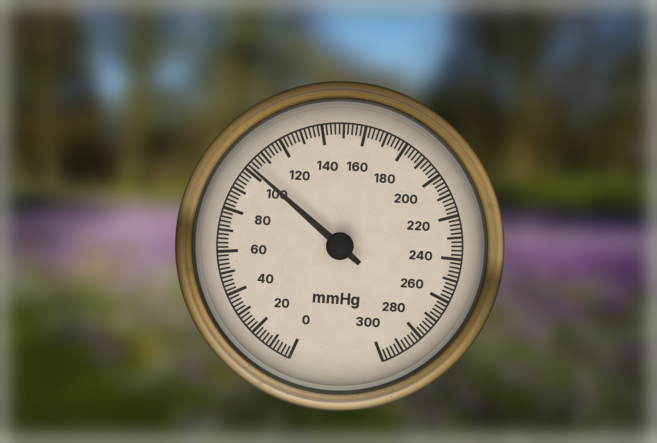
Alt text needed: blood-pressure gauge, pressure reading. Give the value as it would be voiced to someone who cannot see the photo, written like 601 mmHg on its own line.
102 mmHg
